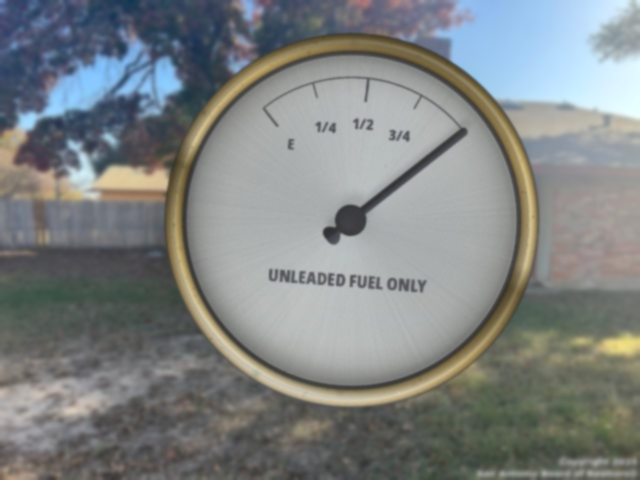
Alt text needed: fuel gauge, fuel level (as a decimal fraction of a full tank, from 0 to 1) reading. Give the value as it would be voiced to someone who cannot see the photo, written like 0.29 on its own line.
1
